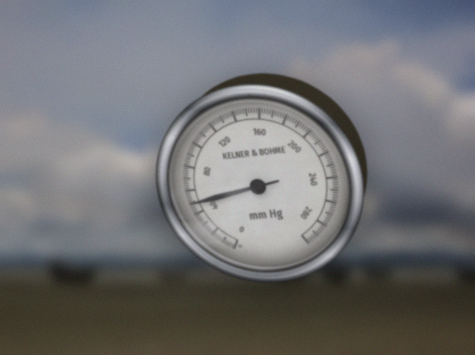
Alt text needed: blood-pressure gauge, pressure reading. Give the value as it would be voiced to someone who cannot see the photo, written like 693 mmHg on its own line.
50 mmHg
